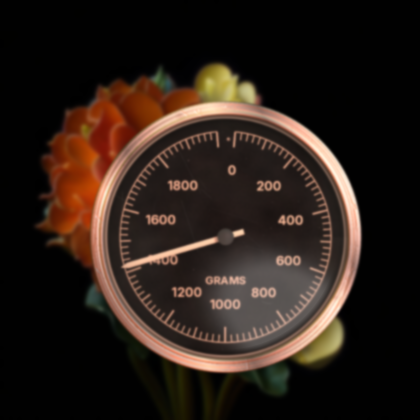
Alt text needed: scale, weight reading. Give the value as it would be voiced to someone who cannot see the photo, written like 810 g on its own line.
1420 g
